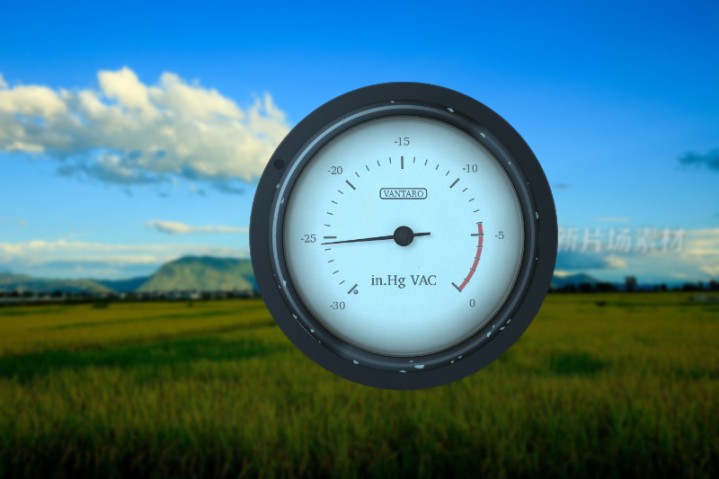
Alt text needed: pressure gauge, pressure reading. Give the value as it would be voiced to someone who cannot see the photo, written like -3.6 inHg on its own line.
-25.5 inHg
